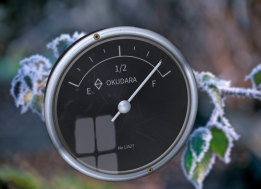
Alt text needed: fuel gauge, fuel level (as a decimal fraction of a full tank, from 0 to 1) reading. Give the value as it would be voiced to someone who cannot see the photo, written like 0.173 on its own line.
0.875
